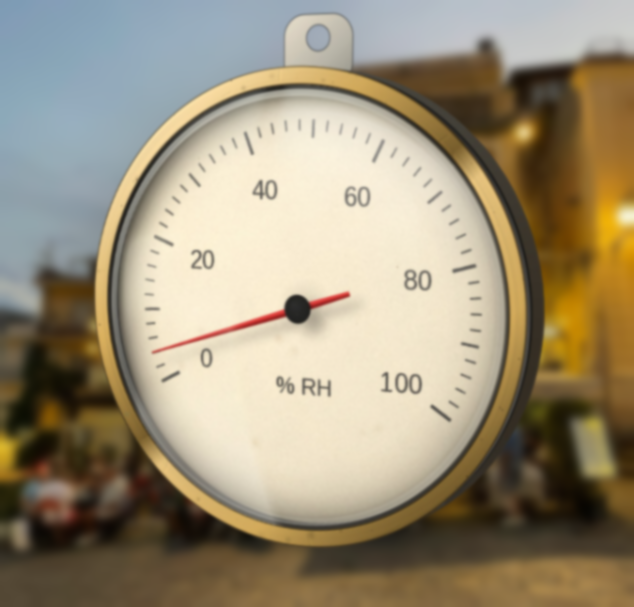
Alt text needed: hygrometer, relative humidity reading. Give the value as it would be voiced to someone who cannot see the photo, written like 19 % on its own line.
4 %
